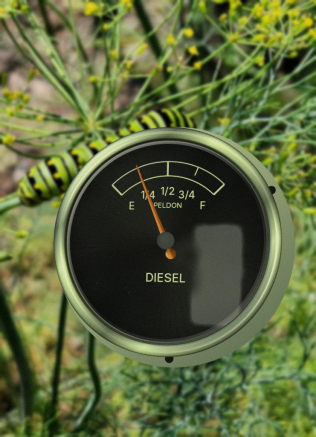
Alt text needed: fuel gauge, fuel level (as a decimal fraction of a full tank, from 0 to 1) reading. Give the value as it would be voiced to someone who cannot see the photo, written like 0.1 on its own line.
0.25
